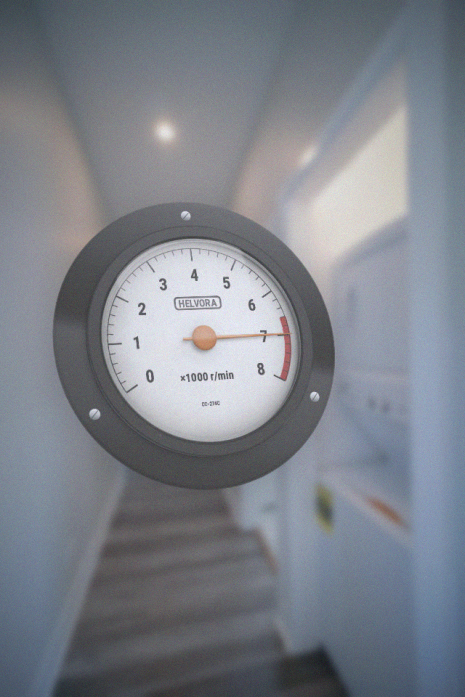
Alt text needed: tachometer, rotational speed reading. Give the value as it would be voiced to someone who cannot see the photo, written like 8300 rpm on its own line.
7000 rpm
